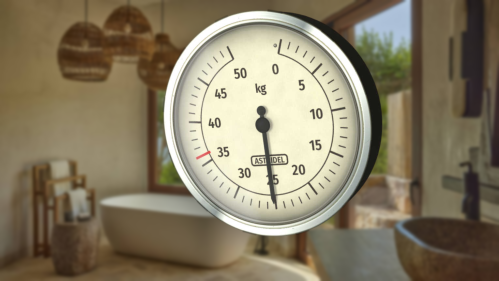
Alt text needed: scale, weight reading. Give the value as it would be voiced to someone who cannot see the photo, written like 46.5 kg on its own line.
25 kg
